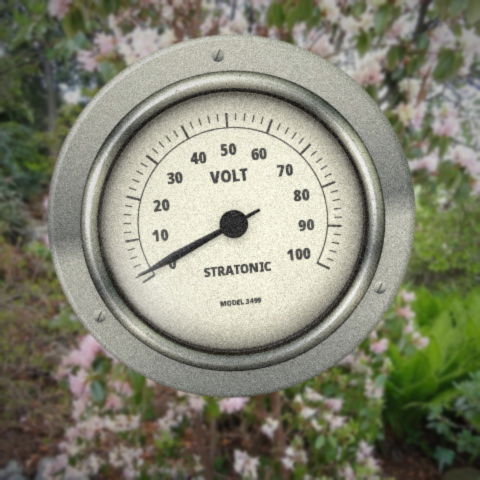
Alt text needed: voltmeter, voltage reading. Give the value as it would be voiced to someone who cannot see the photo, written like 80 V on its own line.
2 V
